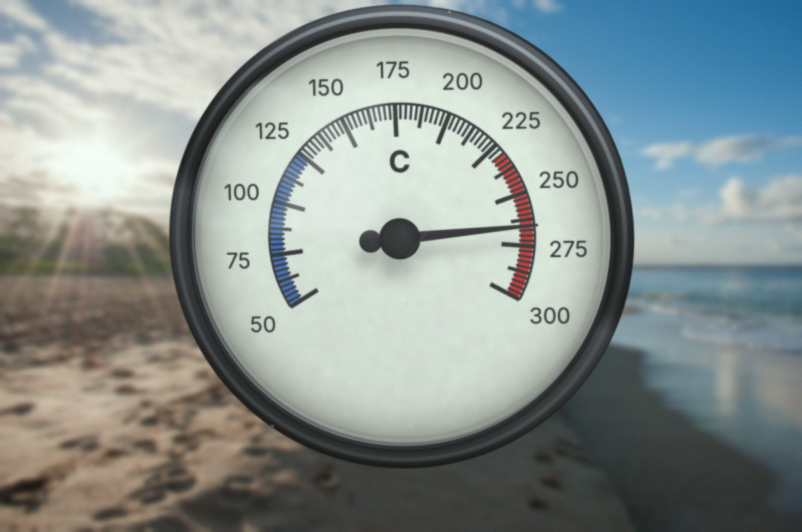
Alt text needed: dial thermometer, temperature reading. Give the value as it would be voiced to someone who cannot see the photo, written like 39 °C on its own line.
265 °C
